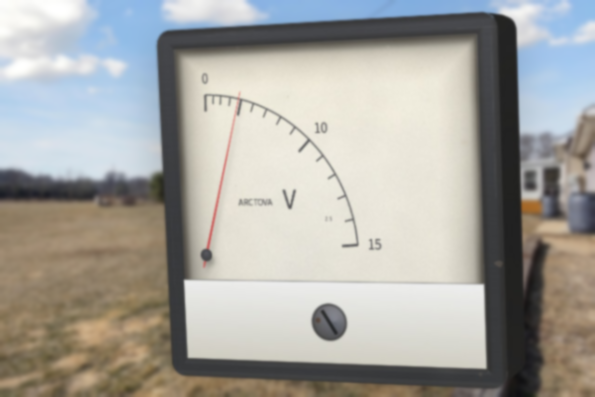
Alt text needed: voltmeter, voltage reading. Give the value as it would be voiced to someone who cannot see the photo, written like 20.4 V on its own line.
5 V
